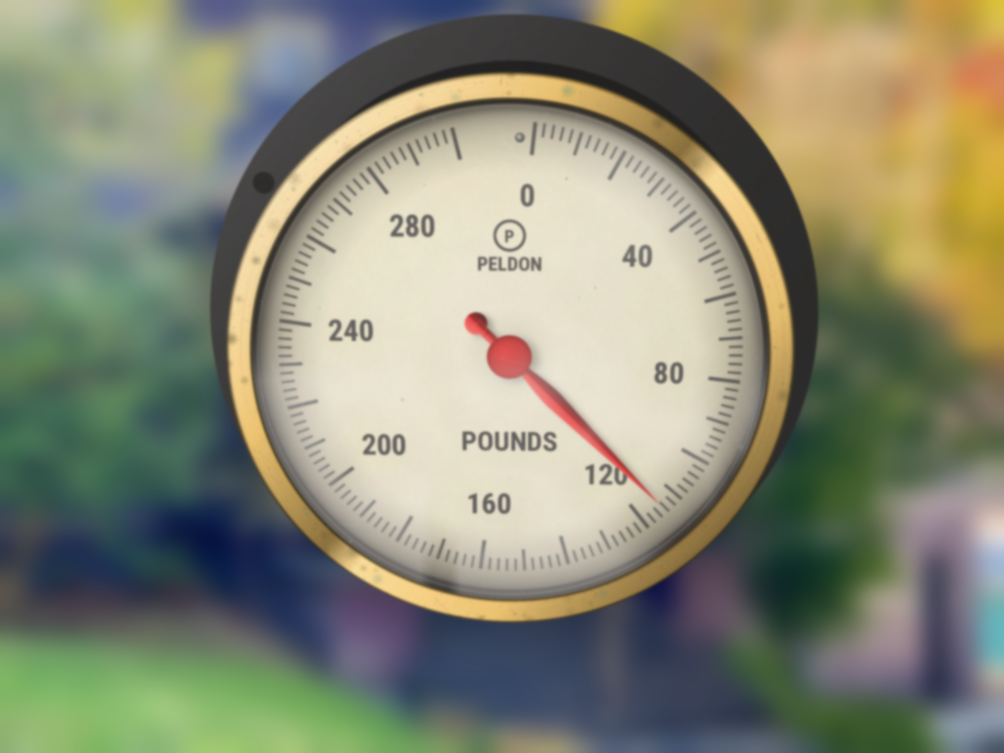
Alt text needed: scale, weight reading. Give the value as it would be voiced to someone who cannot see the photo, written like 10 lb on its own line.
114 lb
